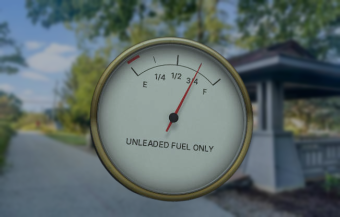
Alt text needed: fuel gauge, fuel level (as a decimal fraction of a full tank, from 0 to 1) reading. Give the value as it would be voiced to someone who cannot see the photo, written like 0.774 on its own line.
0.75
